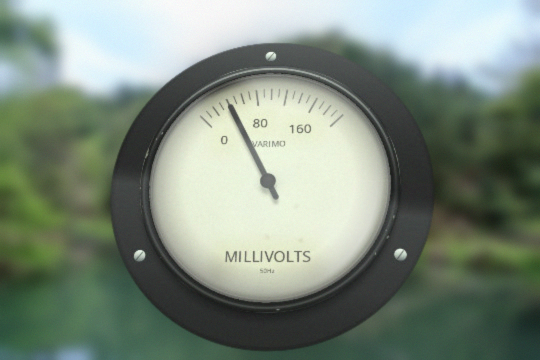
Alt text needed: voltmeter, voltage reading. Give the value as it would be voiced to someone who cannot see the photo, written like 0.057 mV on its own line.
40 mV
